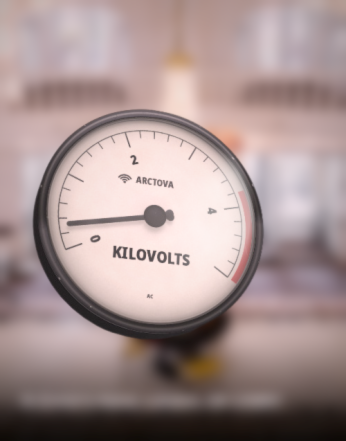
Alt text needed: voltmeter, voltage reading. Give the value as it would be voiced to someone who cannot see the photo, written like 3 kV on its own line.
0.3 kV
